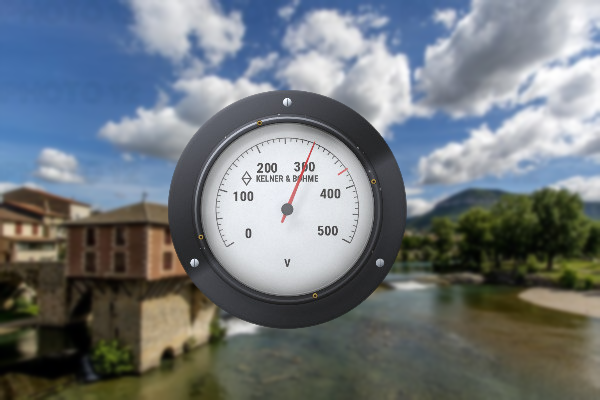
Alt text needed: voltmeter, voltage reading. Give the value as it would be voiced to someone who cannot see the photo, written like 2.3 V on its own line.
300 V
